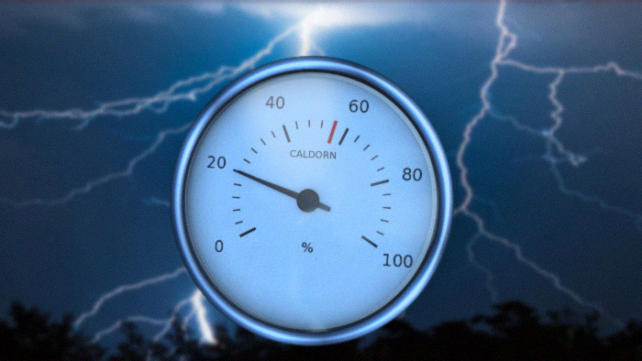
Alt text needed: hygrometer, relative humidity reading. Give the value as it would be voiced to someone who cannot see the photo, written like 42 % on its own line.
20 %
